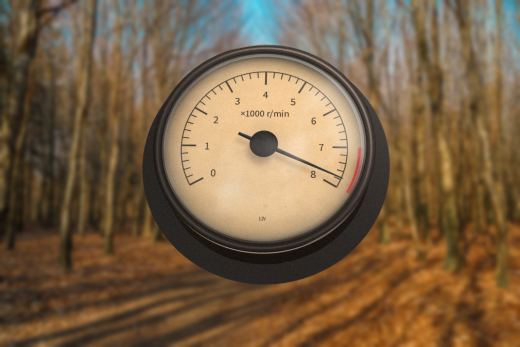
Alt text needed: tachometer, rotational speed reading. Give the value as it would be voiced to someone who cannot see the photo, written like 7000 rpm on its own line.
7800 rpm
